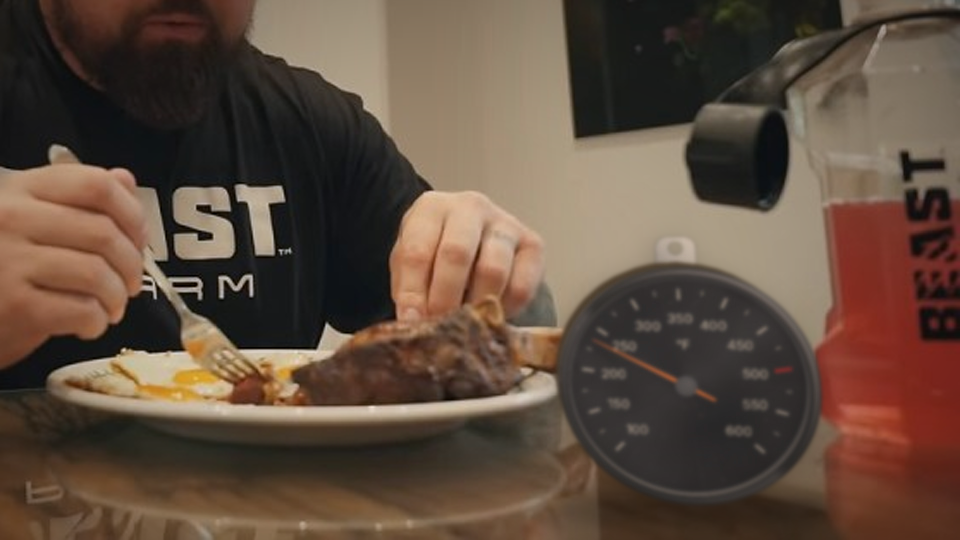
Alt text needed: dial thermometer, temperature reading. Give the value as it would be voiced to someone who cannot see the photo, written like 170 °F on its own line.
237.5 °F
